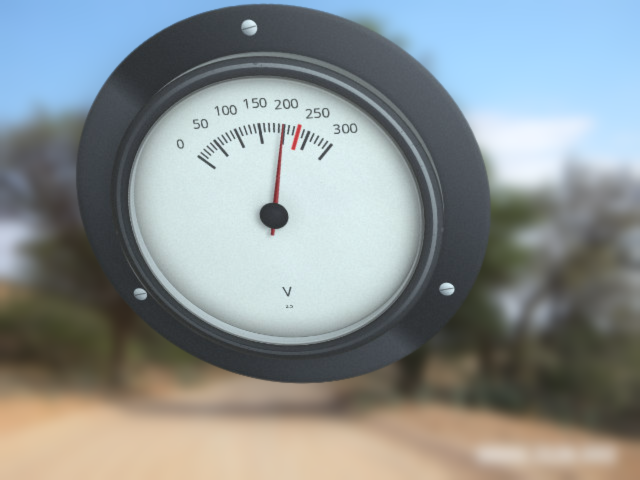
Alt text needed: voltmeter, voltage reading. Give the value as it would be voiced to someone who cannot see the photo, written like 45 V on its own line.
200 V
